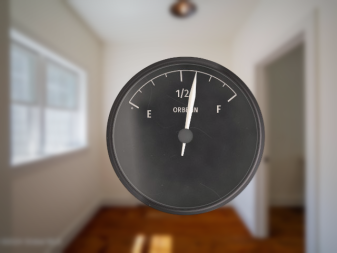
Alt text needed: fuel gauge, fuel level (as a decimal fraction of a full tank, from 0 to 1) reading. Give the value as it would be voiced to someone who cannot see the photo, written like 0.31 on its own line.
0.625
